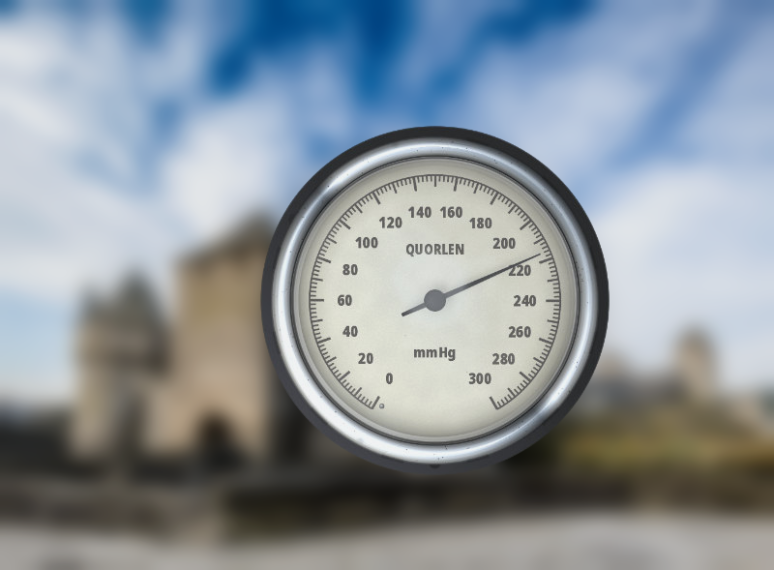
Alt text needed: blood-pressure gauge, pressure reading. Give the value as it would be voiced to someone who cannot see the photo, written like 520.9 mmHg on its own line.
216 mmHg
